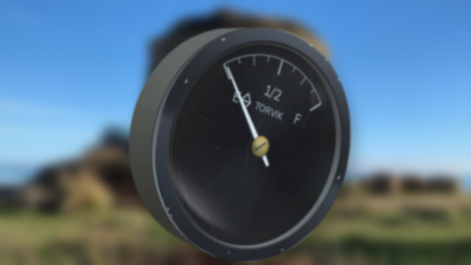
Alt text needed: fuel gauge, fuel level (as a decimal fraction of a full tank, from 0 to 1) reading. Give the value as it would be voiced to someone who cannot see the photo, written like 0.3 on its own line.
0
